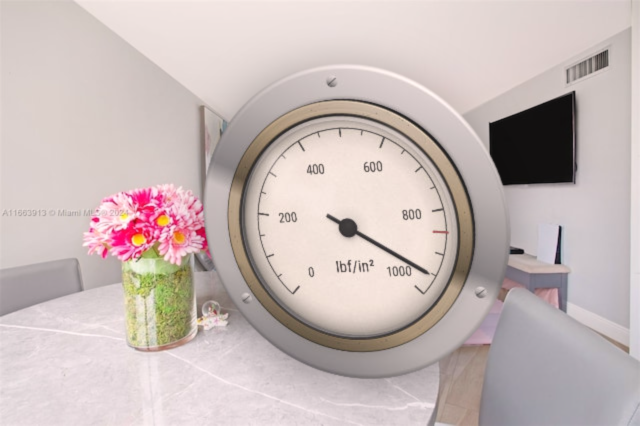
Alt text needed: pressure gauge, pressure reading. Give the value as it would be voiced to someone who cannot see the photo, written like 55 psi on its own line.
950 psi
